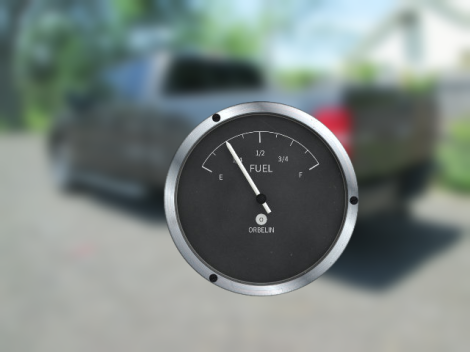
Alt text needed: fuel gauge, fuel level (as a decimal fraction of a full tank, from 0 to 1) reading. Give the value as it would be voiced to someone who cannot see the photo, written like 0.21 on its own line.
0.25
